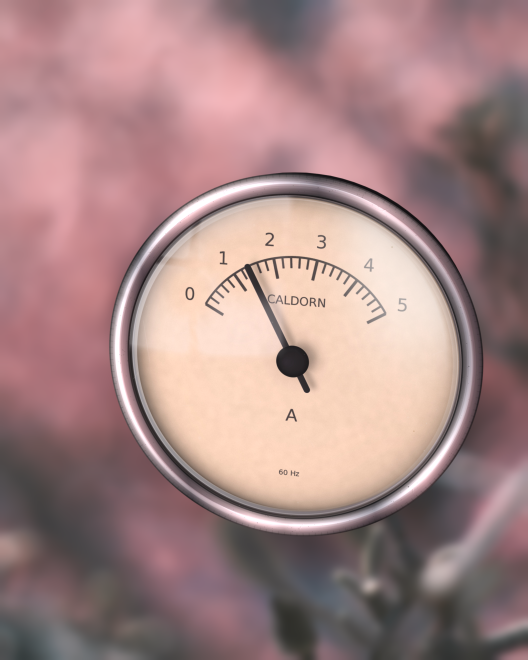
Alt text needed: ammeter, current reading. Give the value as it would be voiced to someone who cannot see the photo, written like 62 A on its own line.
1.4 A
